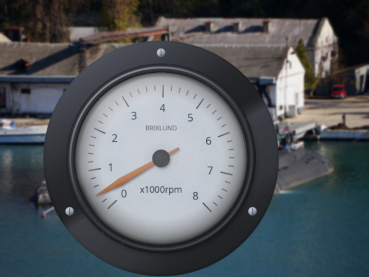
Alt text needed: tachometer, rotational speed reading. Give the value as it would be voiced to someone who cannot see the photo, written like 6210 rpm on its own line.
400 rpm
